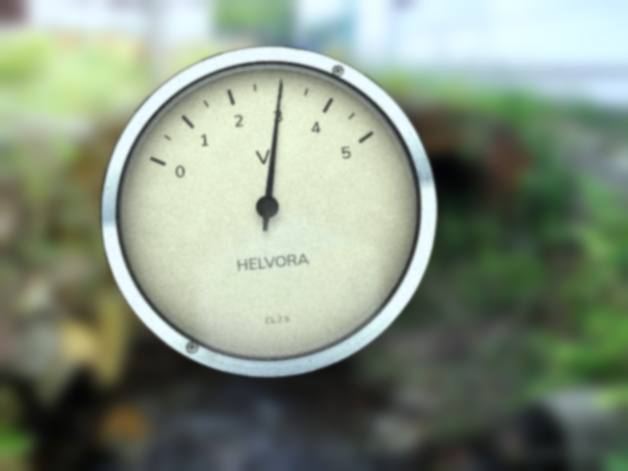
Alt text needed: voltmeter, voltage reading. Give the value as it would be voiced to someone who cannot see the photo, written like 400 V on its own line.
3 V
